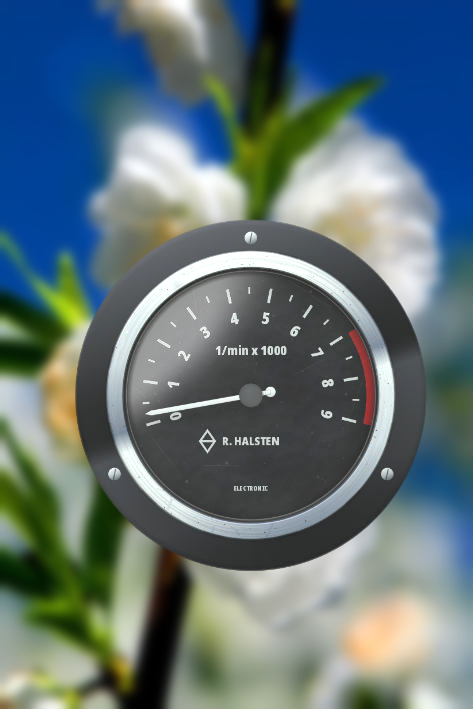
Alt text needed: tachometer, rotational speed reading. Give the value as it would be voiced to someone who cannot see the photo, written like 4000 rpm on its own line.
250 rpm
